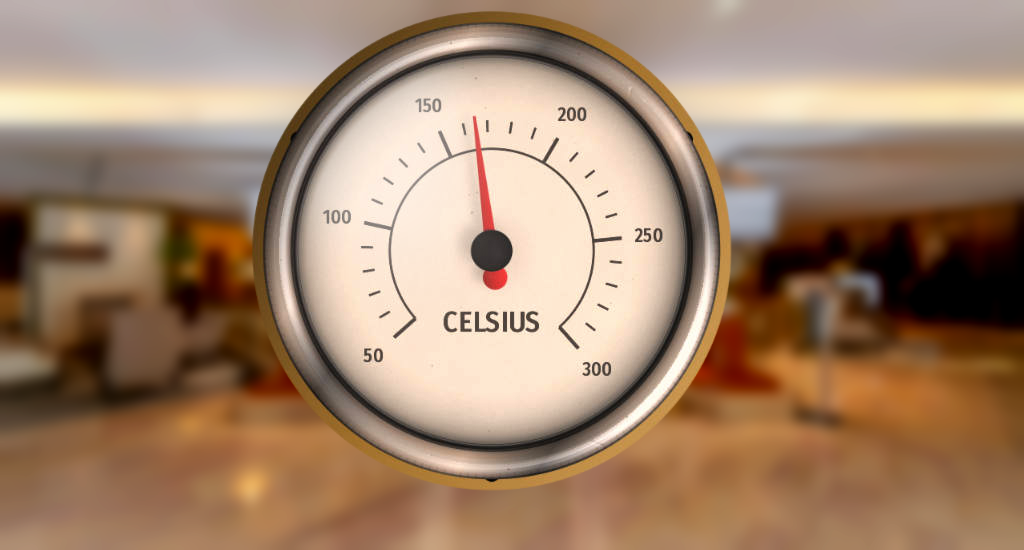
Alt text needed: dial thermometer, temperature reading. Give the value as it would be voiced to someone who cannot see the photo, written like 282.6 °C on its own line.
165 °C
